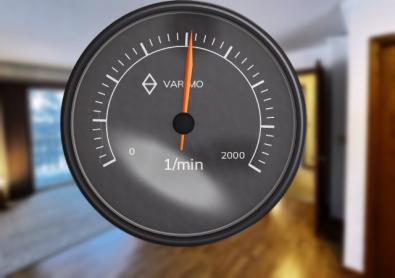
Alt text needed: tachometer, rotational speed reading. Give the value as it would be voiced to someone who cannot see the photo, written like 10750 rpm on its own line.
1025 rpm
